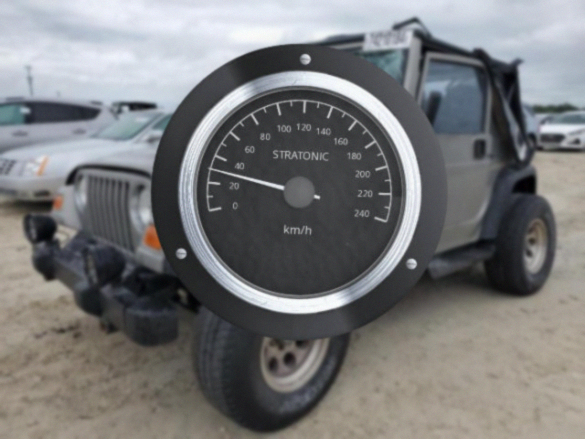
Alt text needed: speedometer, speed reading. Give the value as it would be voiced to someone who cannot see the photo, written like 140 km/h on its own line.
30 km/h
